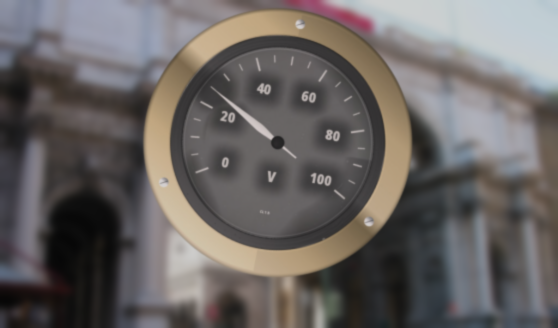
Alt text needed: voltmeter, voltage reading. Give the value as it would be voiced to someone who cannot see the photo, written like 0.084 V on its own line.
25 V
